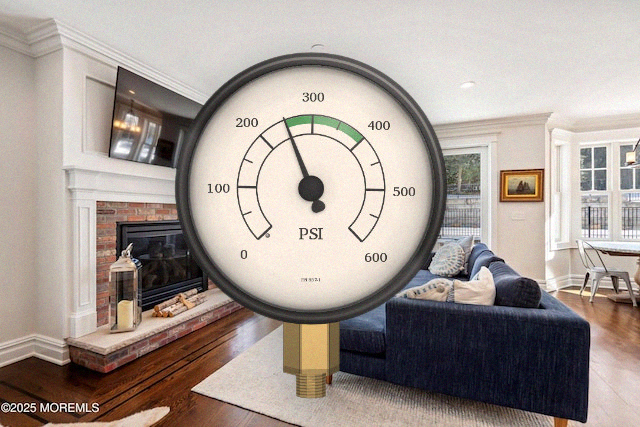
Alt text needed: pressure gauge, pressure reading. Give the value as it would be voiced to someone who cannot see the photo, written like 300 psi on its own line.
250 psi
